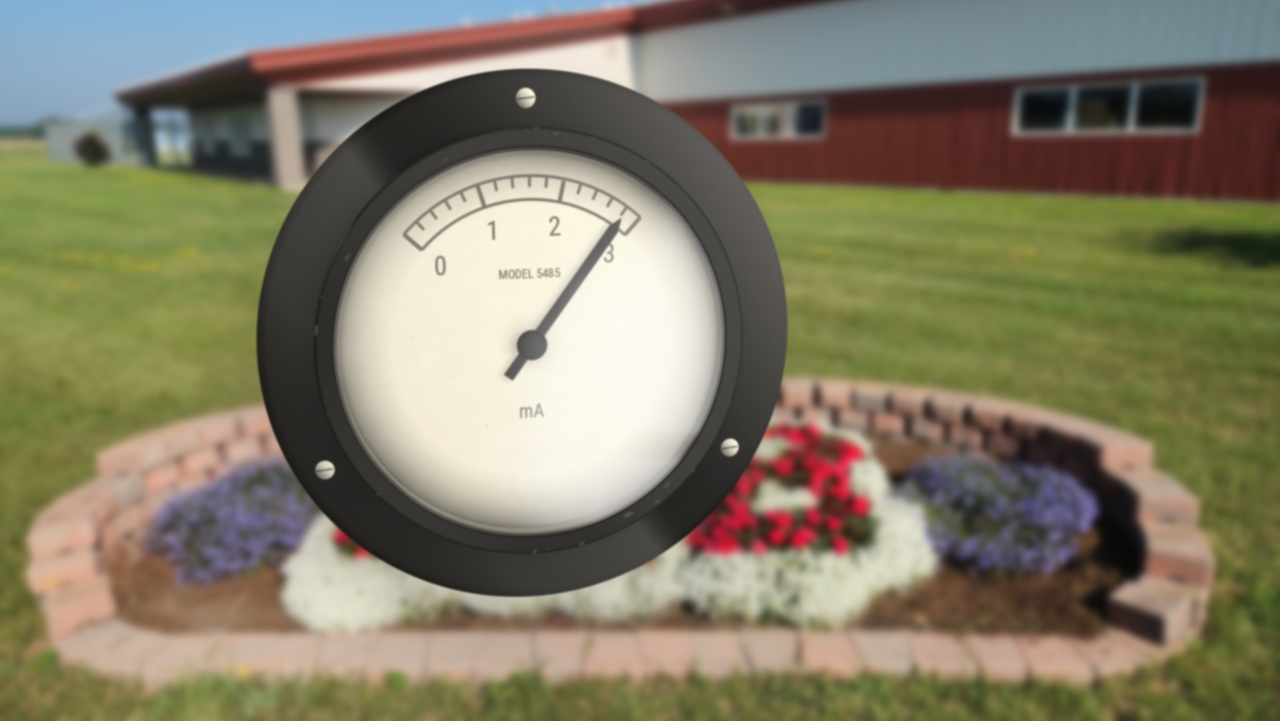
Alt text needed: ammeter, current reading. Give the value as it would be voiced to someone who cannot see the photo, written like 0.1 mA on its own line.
2.8 mA
